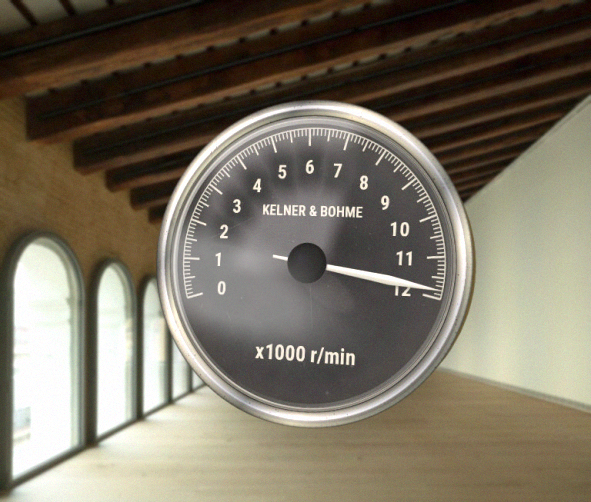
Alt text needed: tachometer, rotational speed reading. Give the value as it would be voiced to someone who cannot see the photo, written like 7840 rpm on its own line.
11800 rpm
